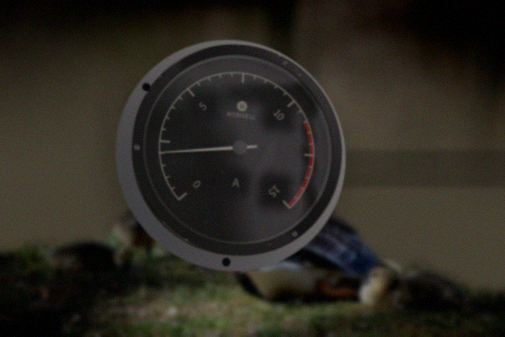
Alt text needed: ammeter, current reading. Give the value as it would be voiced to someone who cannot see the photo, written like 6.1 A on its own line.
2 A
